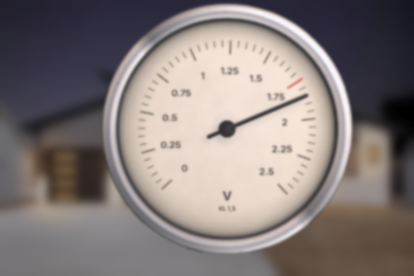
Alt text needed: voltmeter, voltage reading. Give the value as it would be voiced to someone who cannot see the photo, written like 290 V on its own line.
1.85 V
